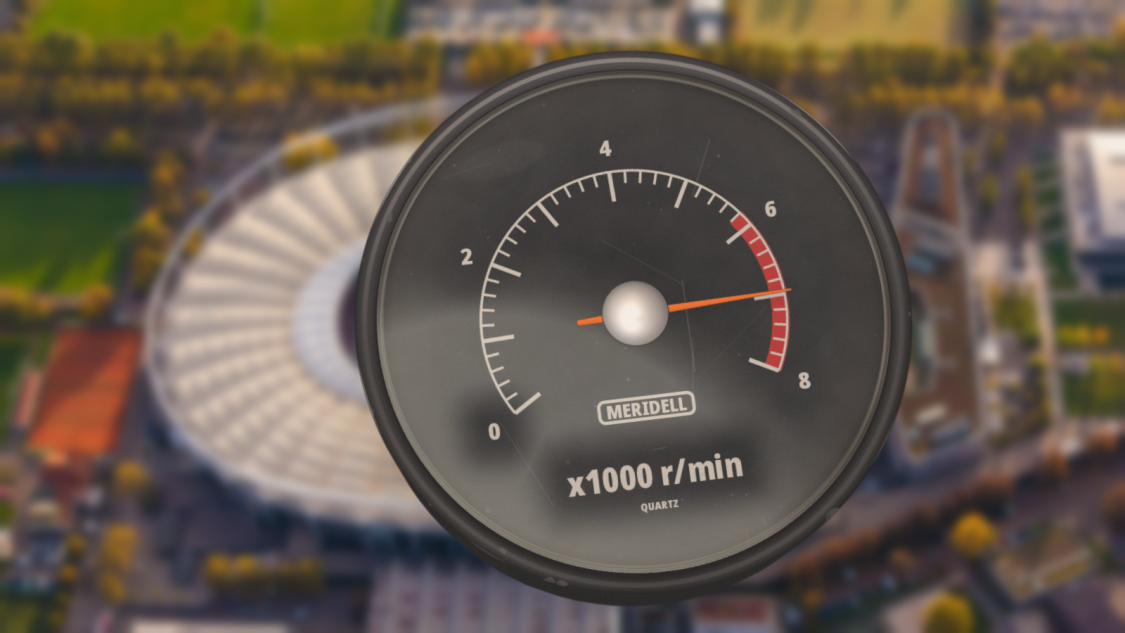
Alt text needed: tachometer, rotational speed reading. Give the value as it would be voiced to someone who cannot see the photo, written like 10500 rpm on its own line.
7000 rpm
